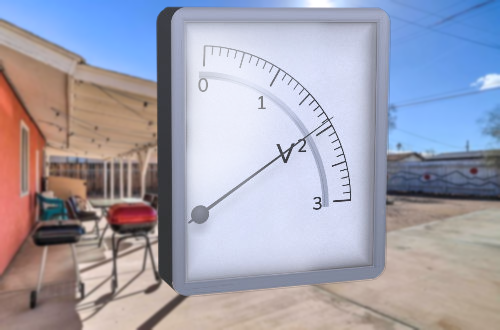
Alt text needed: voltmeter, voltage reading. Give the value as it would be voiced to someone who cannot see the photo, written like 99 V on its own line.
1.9 V
